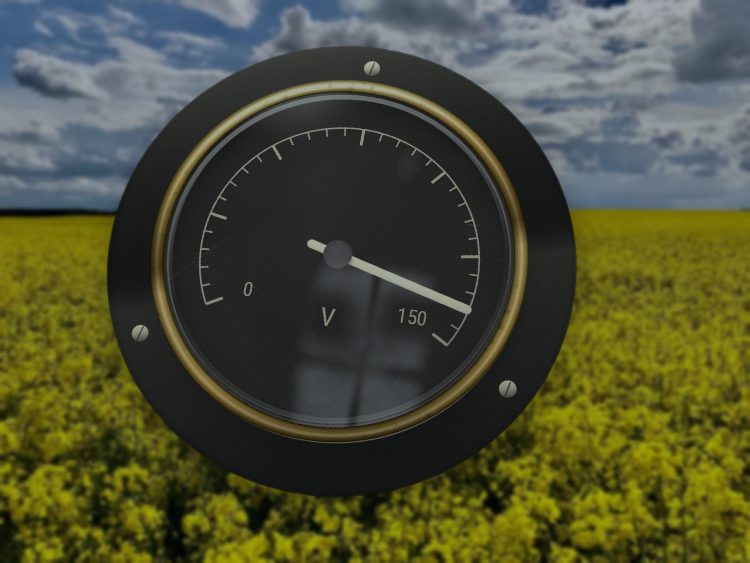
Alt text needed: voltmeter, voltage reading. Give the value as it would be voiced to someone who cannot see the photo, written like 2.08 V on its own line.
140 V
